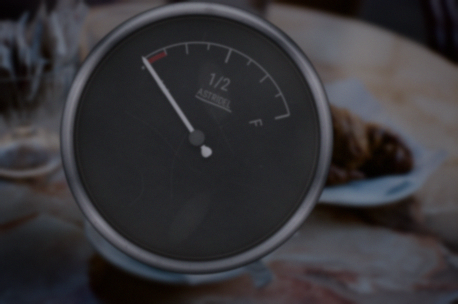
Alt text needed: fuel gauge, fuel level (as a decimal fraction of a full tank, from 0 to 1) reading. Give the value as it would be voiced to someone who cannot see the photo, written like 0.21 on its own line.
0
